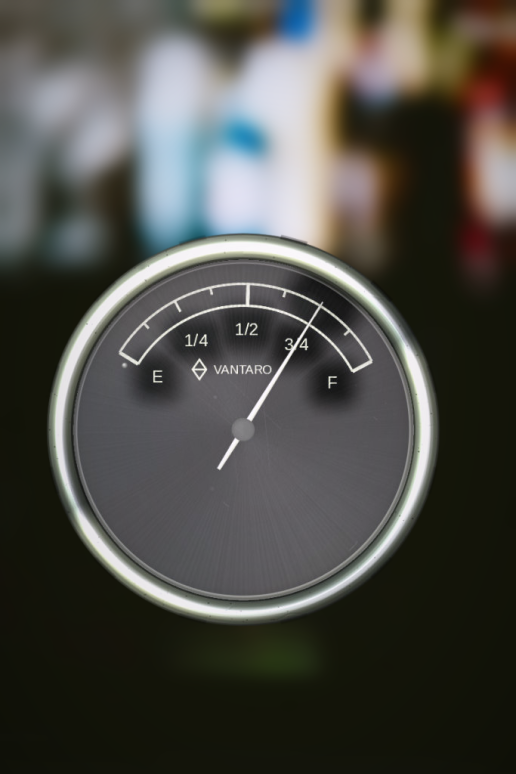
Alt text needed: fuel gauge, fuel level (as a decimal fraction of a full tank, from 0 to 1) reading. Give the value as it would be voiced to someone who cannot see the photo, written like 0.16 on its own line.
0.75
